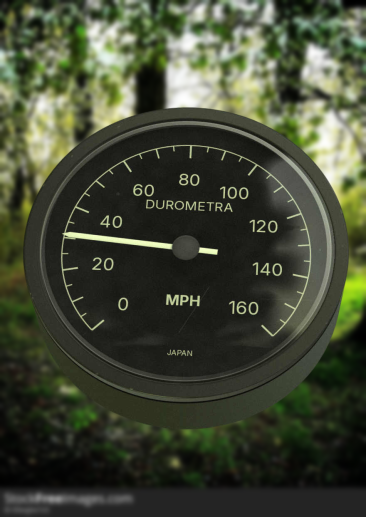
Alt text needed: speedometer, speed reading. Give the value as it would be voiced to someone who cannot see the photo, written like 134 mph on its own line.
30 mph
